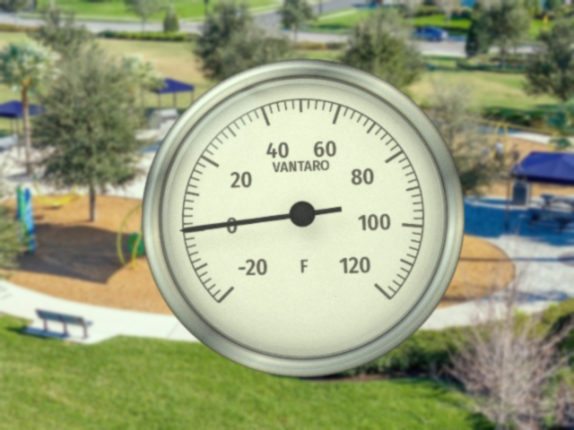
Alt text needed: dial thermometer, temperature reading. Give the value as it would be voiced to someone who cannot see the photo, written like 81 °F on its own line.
0 °F
